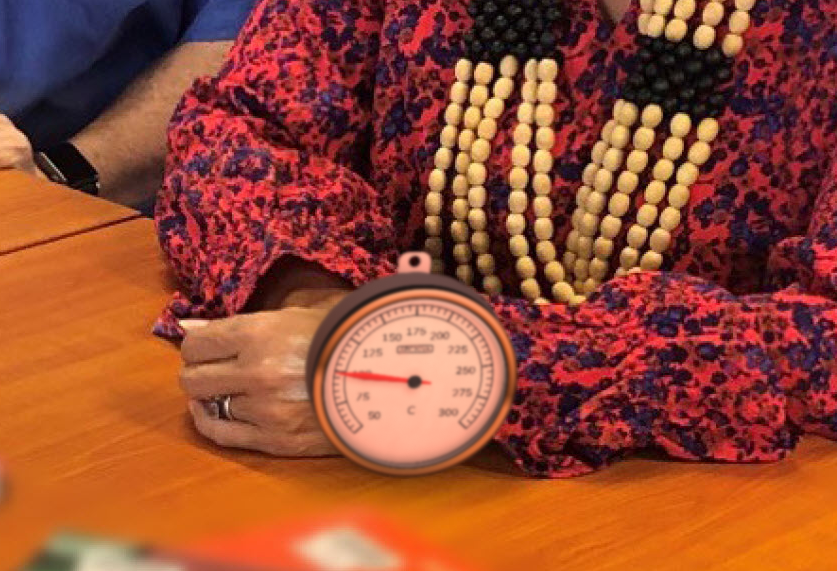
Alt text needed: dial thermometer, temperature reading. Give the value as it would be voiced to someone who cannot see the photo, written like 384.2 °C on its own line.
100 °C
